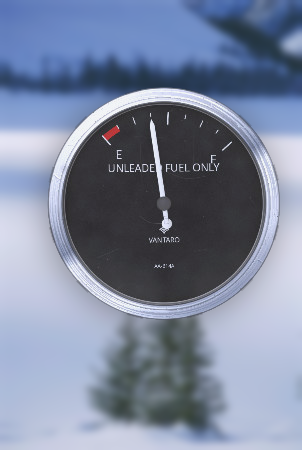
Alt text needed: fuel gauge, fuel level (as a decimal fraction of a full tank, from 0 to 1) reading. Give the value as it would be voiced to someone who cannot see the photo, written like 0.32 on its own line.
0.375
